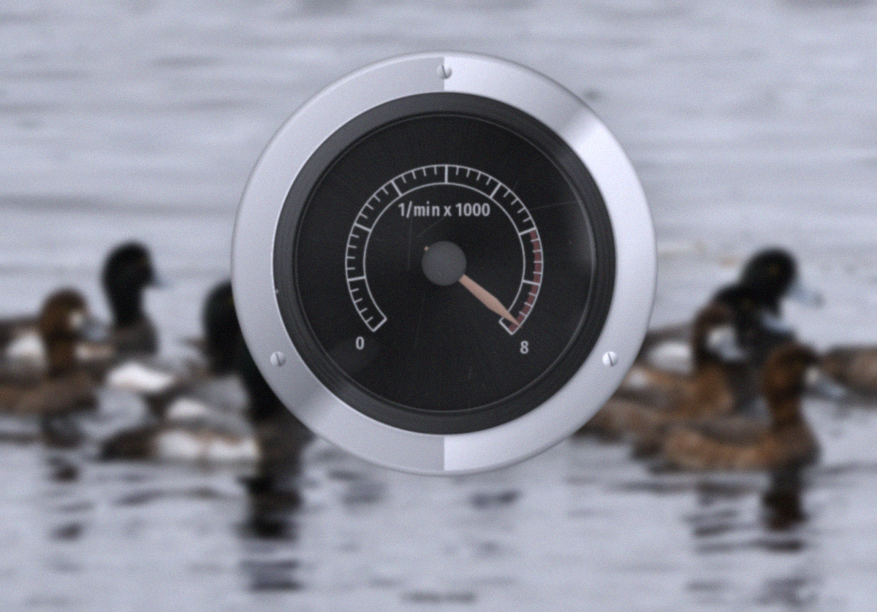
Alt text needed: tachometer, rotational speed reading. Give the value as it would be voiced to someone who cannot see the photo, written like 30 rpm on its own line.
7800 rpm
